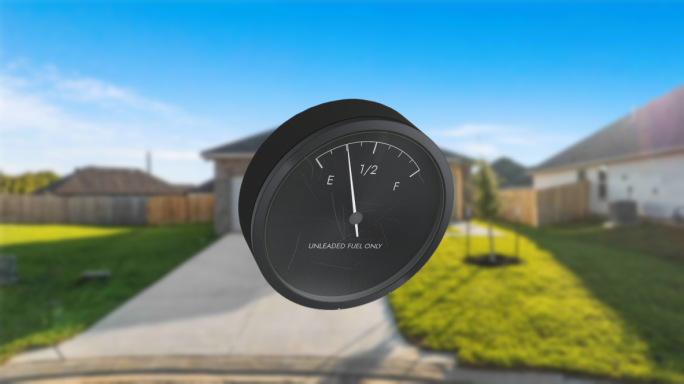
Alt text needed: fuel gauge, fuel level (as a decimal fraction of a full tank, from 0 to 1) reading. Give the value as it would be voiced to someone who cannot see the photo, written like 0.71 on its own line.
0.25
